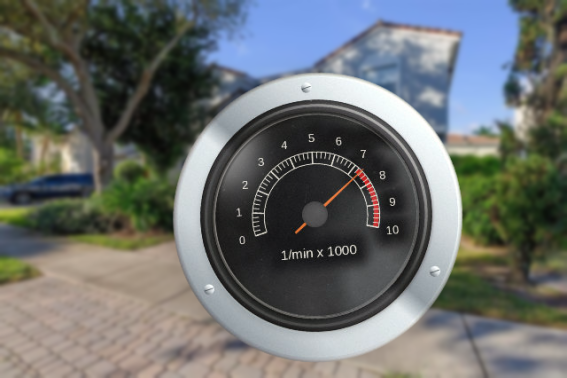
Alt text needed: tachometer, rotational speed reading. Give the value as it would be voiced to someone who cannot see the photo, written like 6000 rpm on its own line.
7400 rpm
